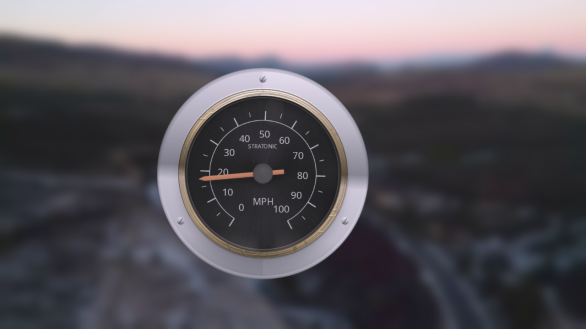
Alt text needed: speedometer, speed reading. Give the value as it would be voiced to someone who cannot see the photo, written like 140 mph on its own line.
17.5 mph
